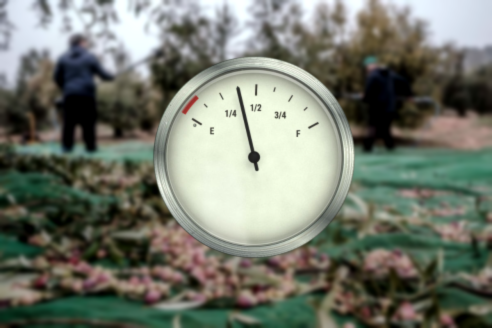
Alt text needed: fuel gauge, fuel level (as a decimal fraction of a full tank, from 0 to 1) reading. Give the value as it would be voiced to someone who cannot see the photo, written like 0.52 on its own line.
0.375
